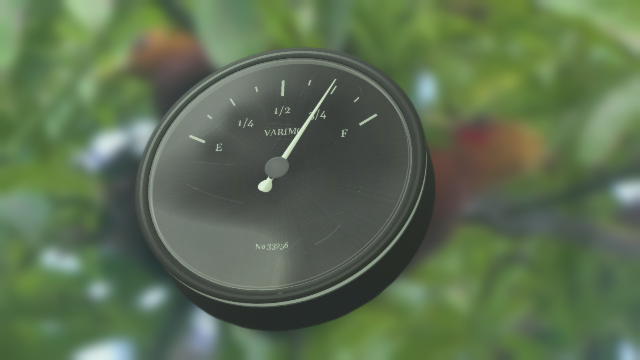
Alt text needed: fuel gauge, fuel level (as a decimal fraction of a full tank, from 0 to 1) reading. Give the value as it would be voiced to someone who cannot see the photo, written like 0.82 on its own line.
0.75
